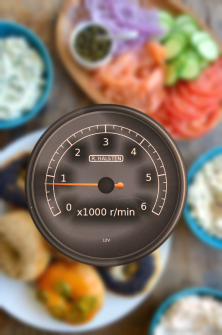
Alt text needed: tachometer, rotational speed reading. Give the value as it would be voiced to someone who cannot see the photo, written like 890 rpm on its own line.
800 rpm
